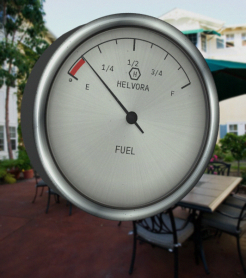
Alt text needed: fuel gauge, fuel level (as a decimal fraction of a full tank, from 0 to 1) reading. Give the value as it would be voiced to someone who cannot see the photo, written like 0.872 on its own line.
0.125
